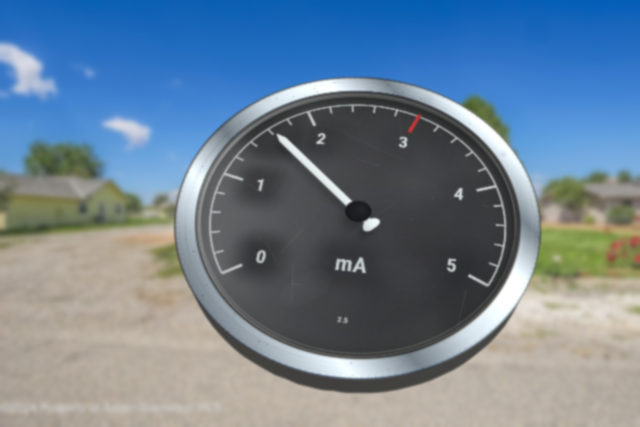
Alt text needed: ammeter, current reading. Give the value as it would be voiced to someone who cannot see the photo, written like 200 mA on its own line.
1.6 mA
